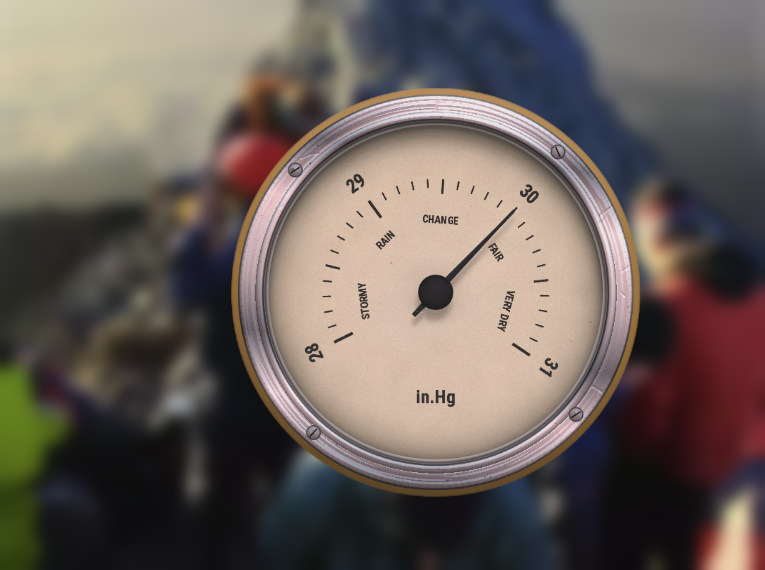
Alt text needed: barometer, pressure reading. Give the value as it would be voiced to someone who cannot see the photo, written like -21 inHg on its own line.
30 inHg
